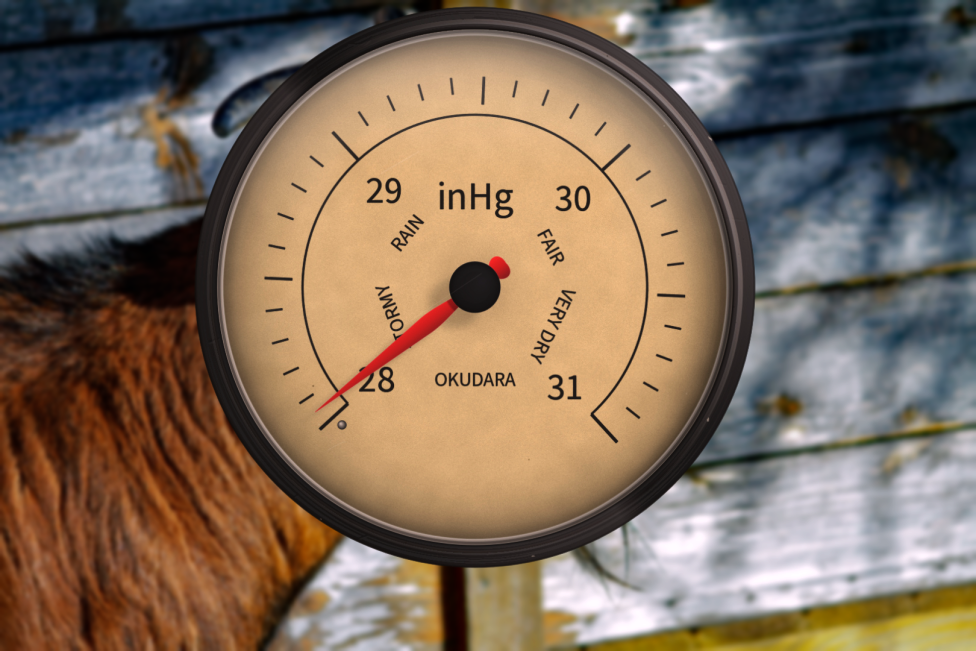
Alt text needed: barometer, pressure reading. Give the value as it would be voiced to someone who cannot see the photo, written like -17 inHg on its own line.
28.05 inHg
